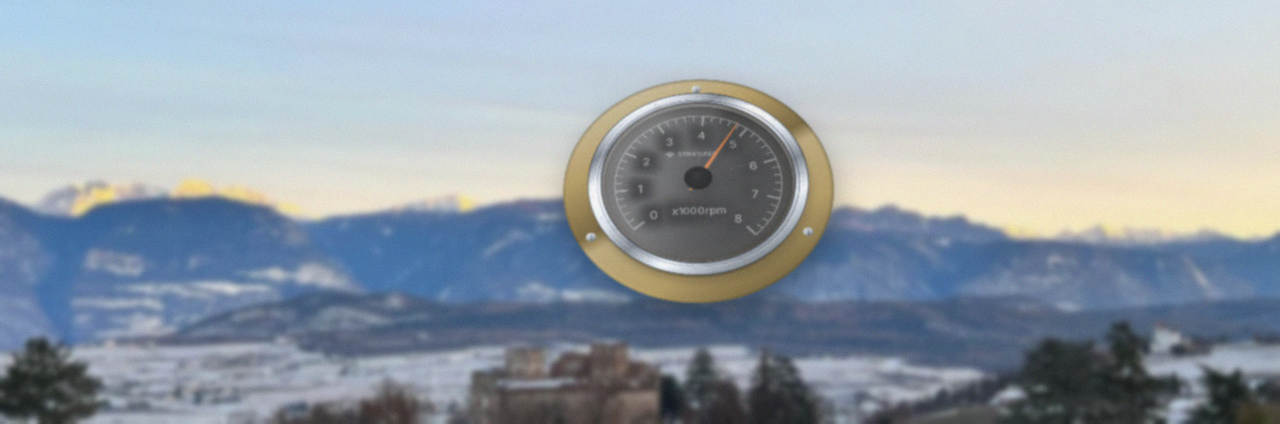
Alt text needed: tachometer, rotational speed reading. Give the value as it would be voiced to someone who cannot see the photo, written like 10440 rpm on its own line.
4800 rpm
